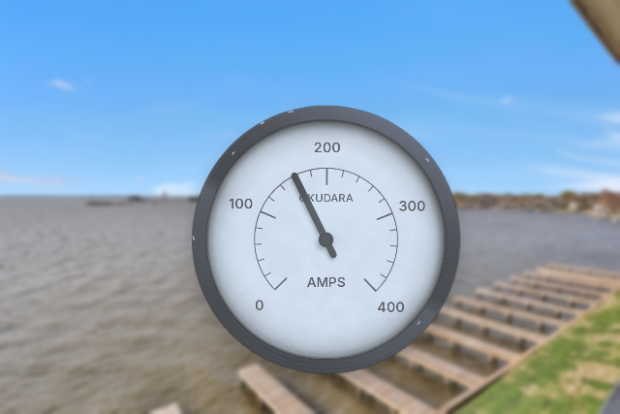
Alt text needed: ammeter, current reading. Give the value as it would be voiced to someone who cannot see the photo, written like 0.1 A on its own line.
160 A
